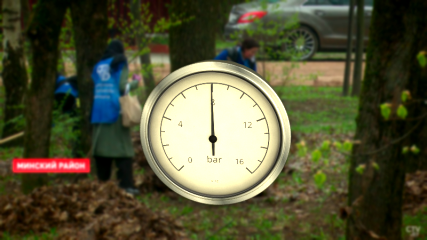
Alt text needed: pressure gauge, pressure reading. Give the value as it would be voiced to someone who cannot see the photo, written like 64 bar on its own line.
8 bar
